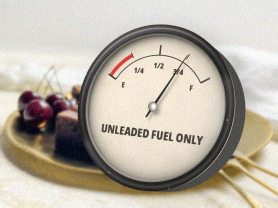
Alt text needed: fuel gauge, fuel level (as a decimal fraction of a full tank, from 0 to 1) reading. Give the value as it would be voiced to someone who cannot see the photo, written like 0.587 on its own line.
0.75
